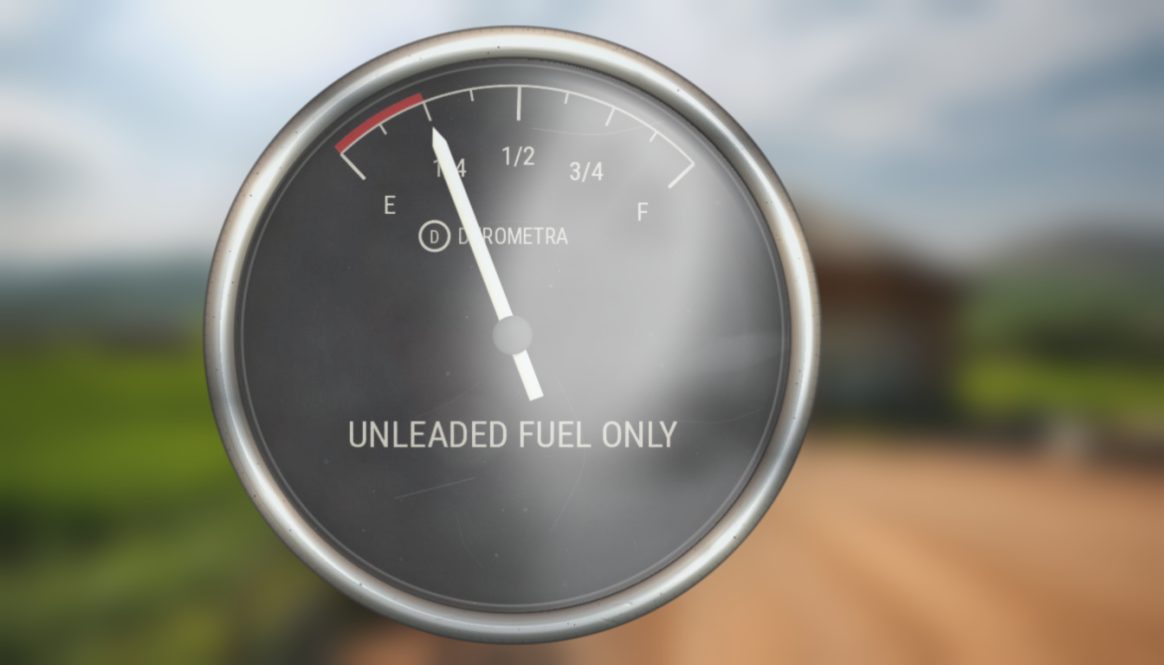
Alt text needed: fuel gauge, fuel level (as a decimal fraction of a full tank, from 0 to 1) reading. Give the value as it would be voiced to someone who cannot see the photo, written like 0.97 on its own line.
0.25
